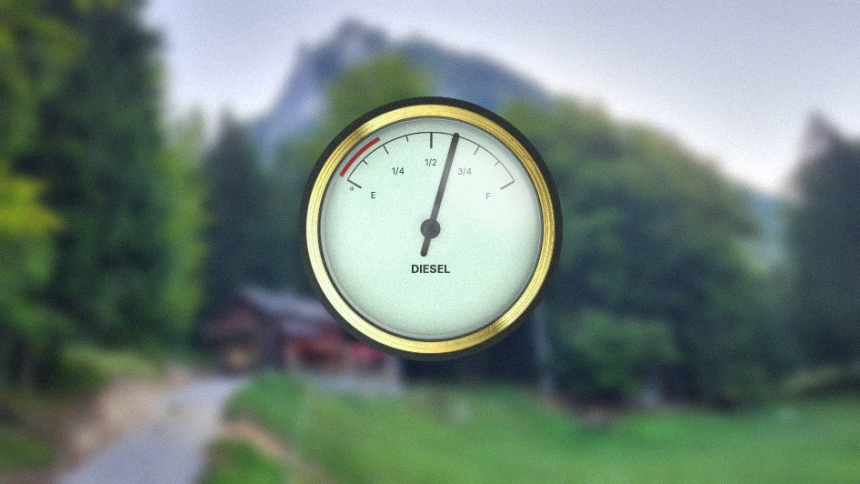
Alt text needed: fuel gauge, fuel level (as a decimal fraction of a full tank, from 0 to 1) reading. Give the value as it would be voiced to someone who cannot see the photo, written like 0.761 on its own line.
0.625
